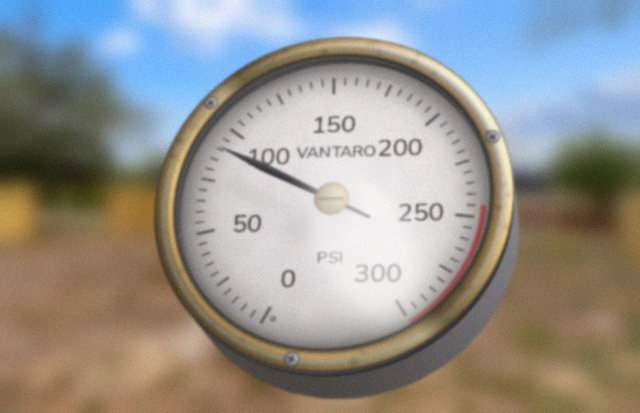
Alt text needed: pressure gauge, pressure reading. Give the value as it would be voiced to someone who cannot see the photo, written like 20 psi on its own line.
90 psi
